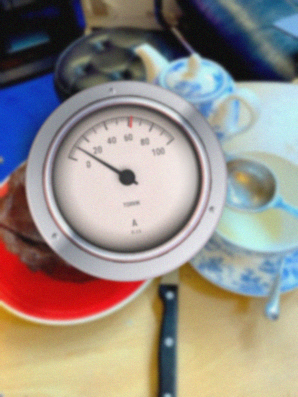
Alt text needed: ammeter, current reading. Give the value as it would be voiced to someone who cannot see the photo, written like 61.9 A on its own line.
10 A
